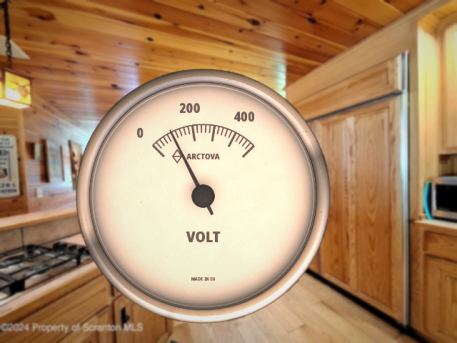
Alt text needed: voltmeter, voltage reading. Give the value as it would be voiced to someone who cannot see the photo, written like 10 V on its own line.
100 V
